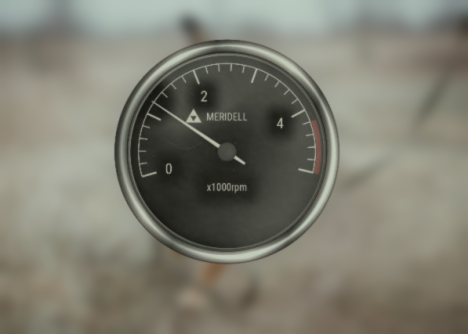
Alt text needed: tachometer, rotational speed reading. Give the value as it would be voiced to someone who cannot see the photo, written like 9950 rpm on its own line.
1200 rpm
